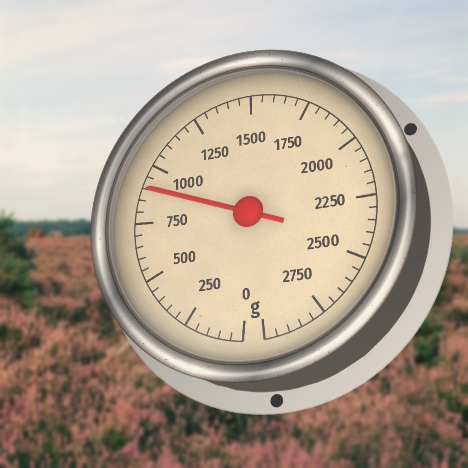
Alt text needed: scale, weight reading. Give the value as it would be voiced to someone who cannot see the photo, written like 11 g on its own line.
900 g
